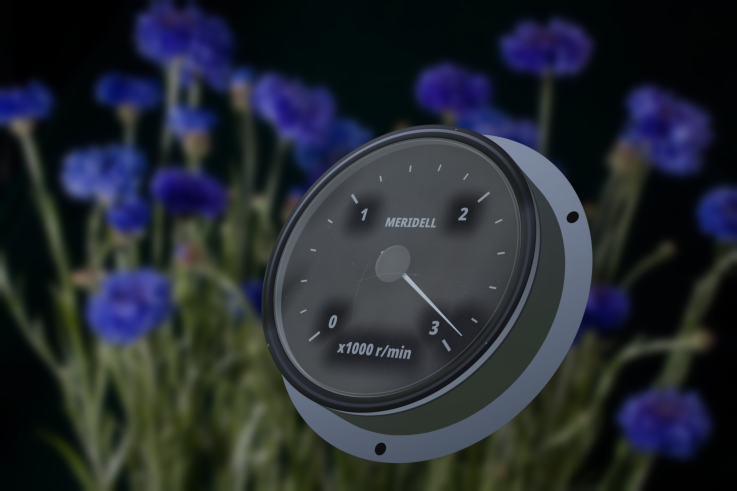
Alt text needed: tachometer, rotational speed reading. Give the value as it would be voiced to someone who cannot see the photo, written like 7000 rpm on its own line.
2900 rpm
